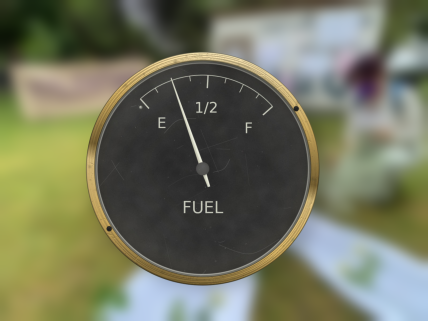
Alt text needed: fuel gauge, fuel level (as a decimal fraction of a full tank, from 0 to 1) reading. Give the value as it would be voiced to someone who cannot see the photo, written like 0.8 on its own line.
0.25
